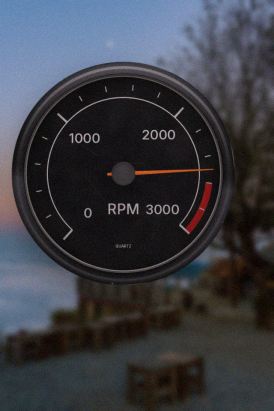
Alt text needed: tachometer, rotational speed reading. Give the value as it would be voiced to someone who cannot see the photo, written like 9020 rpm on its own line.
2500 rpm
